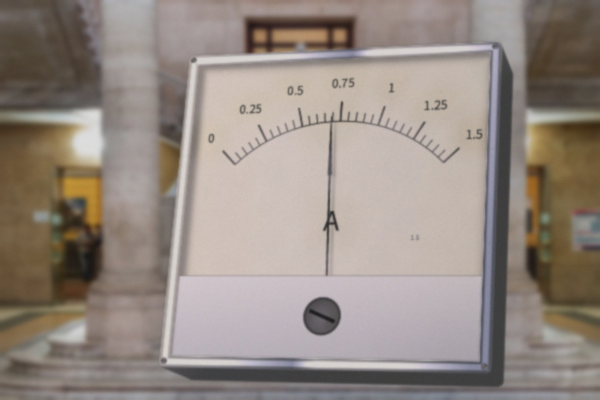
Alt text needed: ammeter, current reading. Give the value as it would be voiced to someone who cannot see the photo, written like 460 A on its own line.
0.7 A
